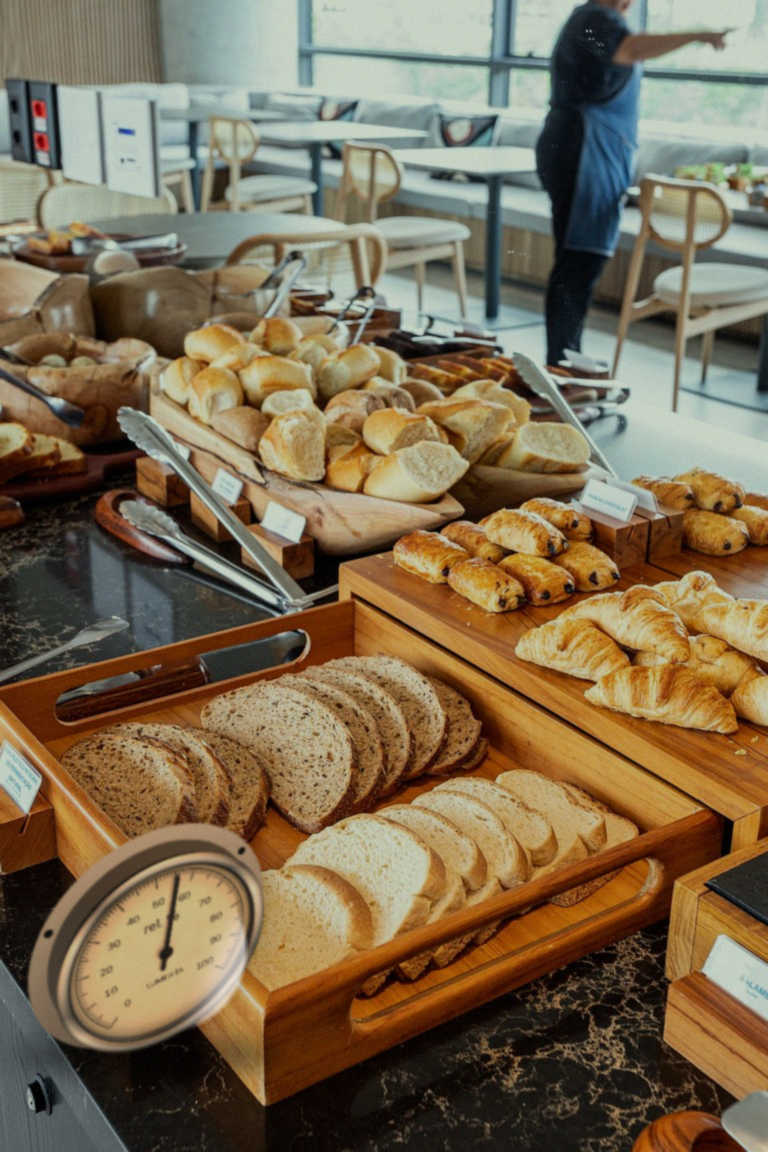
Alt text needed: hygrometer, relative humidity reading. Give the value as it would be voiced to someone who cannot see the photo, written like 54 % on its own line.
55 %
